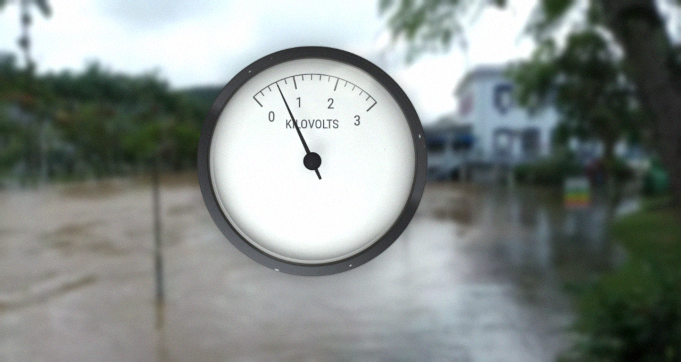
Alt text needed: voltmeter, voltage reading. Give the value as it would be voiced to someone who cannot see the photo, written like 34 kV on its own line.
0.6 kV
